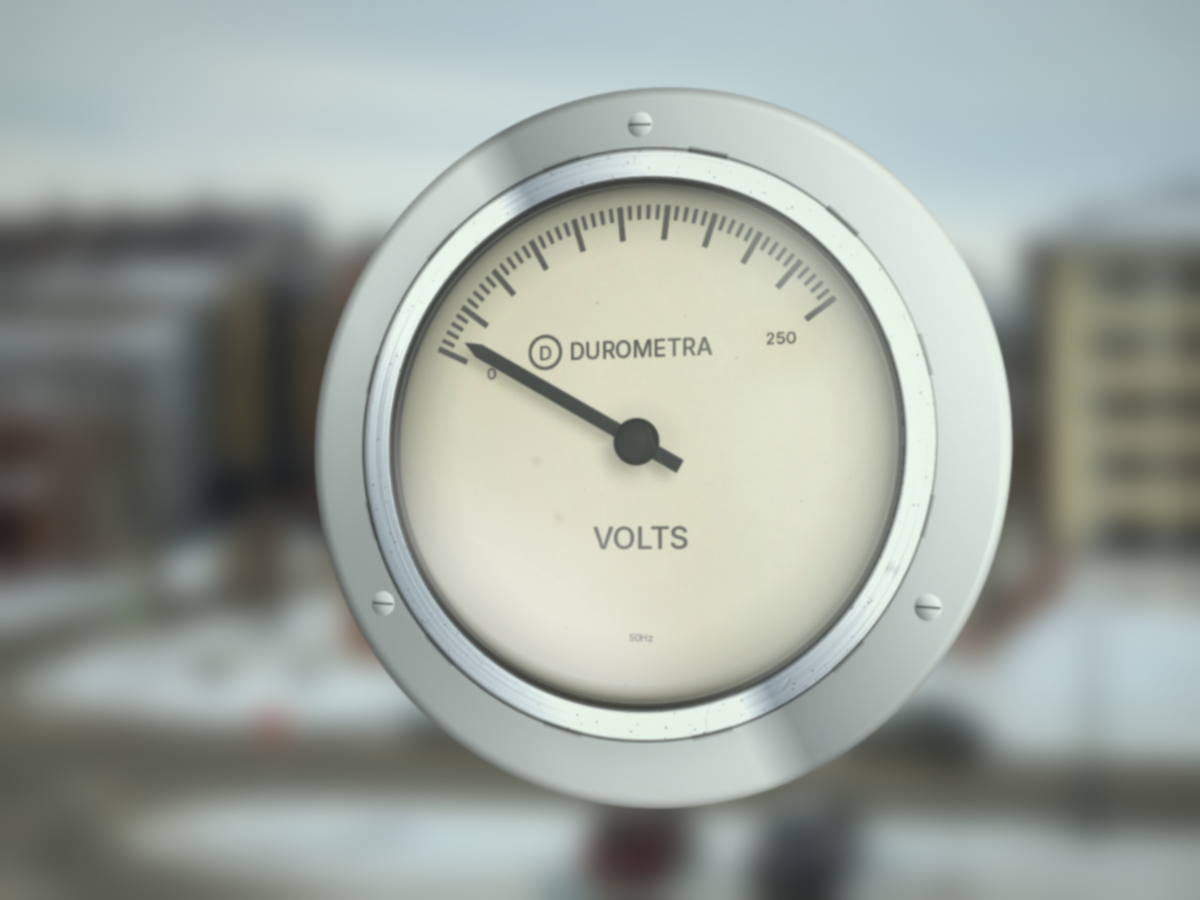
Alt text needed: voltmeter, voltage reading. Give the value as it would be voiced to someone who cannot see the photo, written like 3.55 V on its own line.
10 V
